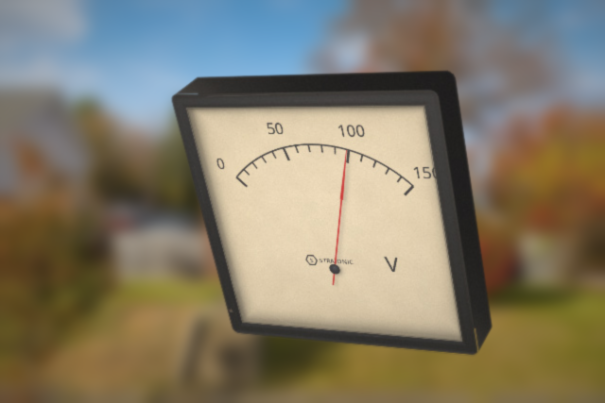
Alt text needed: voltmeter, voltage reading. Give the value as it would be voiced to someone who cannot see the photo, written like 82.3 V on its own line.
100 V
